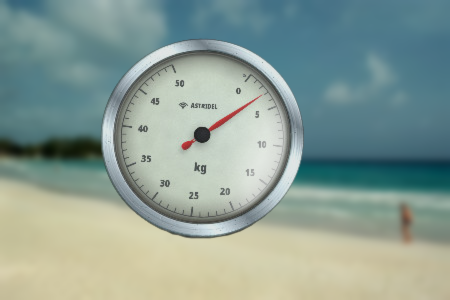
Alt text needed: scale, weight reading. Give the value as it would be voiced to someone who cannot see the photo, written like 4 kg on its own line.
3 kg
